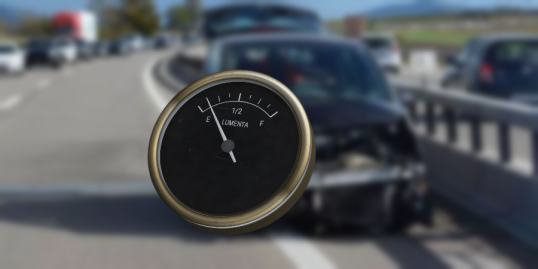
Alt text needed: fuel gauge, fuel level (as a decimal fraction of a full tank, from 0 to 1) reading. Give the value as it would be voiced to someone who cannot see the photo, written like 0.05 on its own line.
0.125
